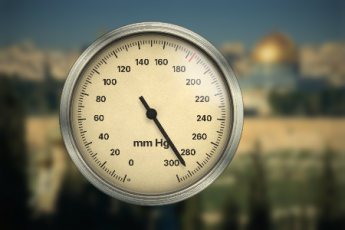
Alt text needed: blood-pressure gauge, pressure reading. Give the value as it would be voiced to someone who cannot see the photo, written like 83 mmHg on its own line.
290 mmHg
